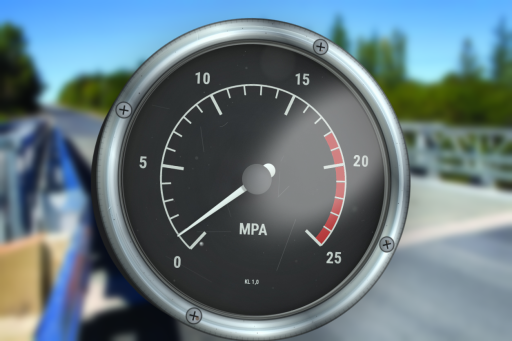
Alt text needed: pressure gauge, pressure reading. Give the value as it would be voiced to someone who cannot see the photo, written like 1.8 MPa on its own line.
1 MPa
